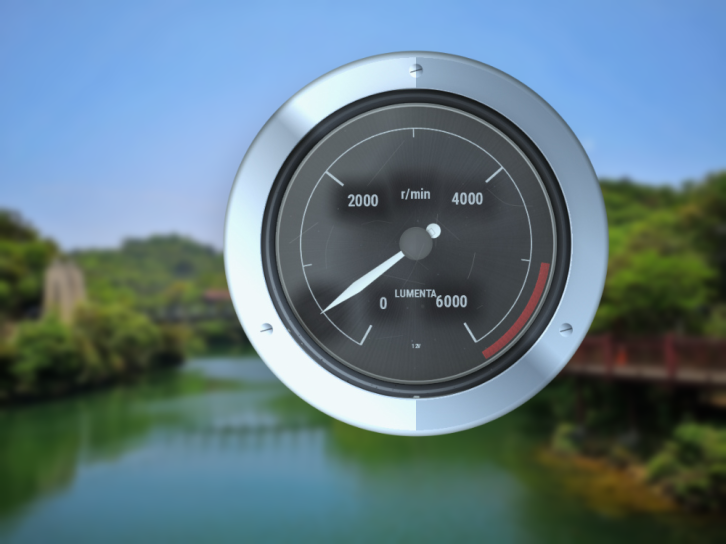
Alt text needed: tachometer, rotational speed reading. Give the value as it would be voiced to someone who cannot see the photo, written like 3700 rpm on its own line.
500 rpm
